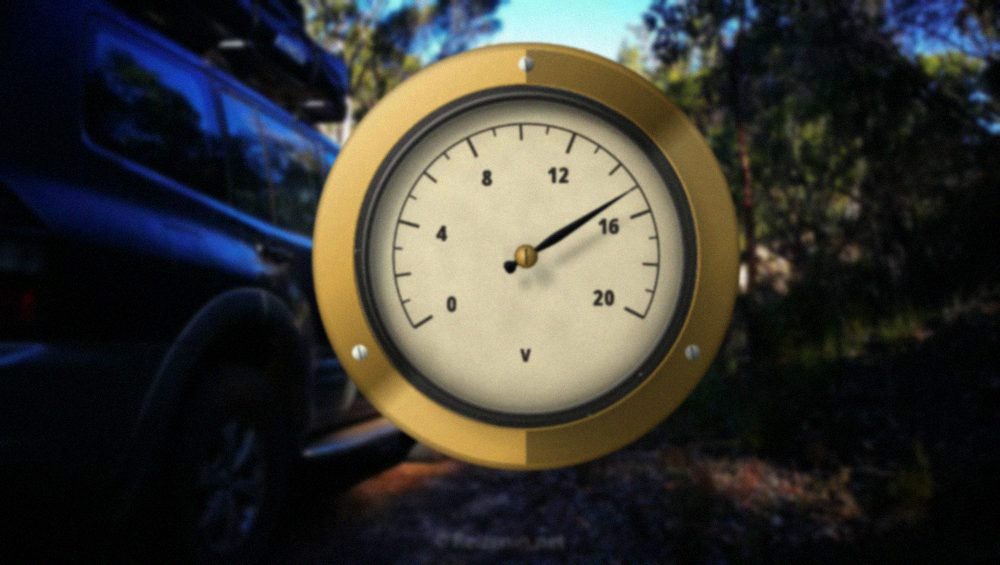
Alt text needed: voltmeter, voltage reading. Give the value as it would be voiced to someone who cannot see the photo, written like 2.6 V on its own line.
15 V
